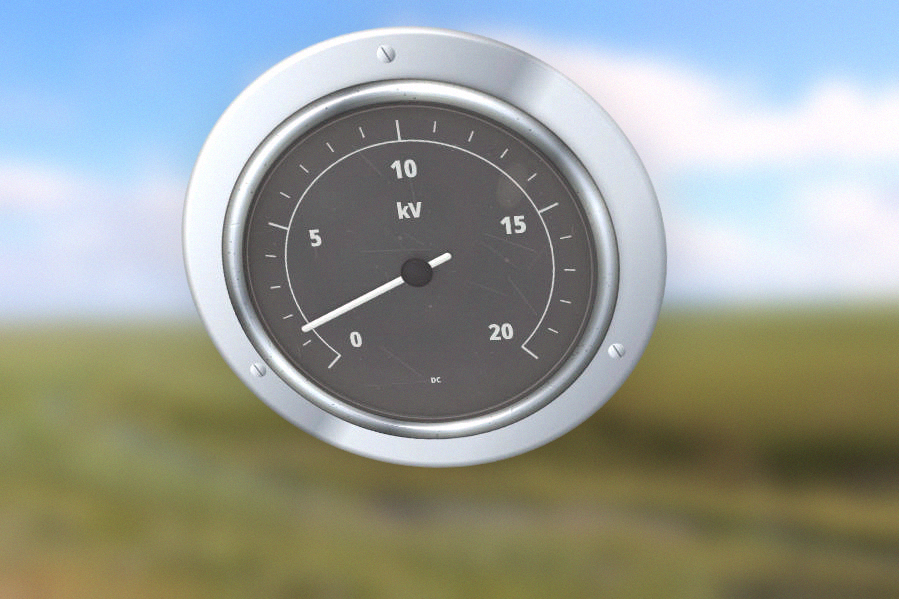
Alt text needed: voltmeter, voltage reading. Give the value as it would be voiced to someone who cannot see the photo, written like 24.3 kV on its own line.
1.5 kV
